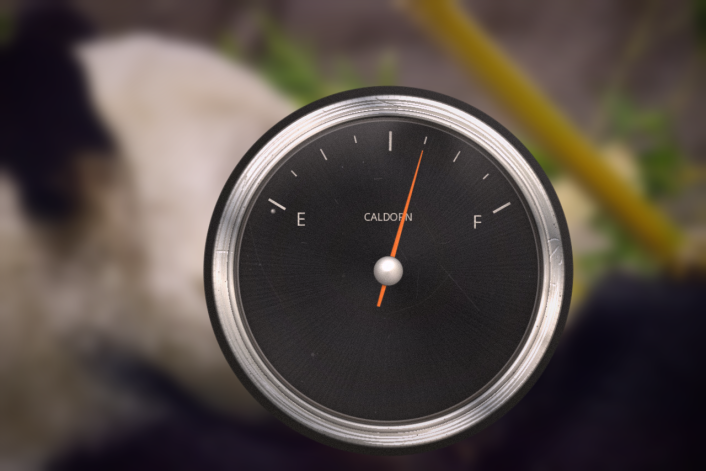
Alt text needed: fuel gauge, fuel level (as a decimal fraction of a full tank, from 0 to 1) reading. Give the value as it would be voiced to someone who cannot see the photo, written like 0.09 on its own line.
0.625
